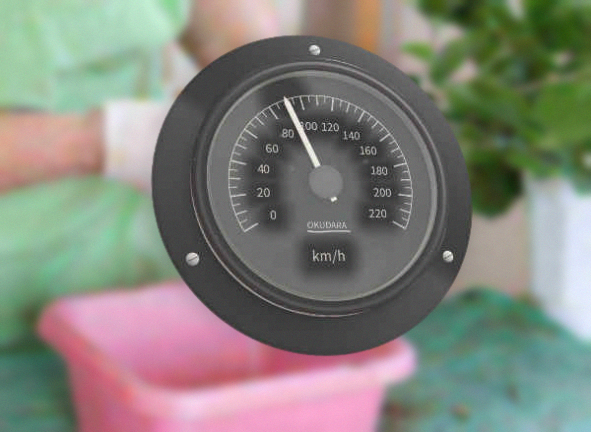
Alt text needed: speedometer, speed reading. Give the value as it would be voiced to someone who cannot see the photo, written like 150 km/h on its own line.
90 km/h
